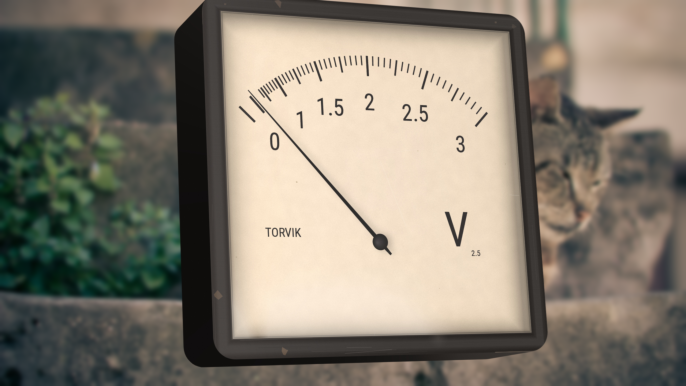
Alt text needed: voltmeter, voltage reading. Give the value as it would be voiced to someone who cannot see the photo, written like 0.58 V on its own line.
0.5 V
